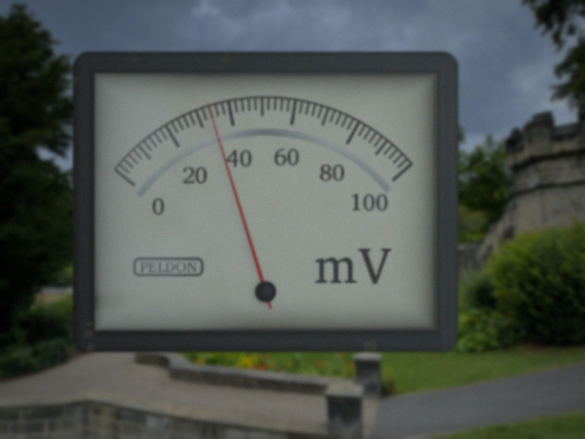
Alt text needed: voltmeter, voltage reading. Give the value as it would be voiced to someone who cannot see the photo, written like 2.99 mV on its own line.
34 mV
